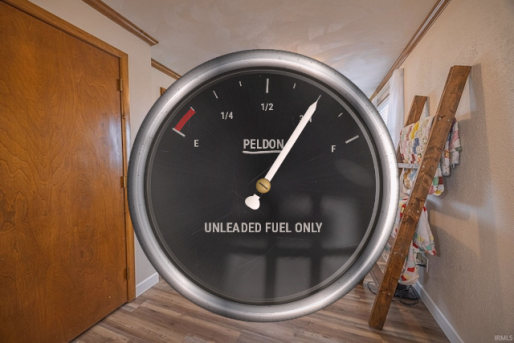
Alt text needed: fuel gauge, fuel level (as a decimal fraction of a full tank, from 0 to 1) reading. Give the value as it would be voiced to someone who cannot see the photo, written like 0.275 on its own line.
0.75
